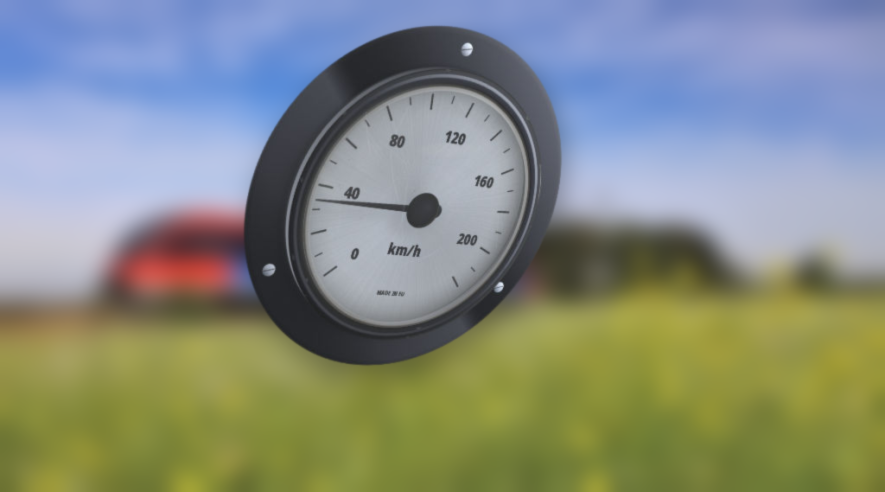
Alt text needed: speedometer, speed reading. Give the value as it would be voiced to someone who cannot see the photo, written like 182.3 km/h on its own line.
35 km/h
